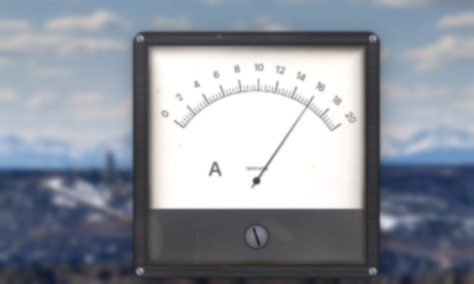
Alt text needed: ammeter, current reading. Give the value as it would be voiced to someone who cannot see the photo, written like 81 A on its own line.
16 A
